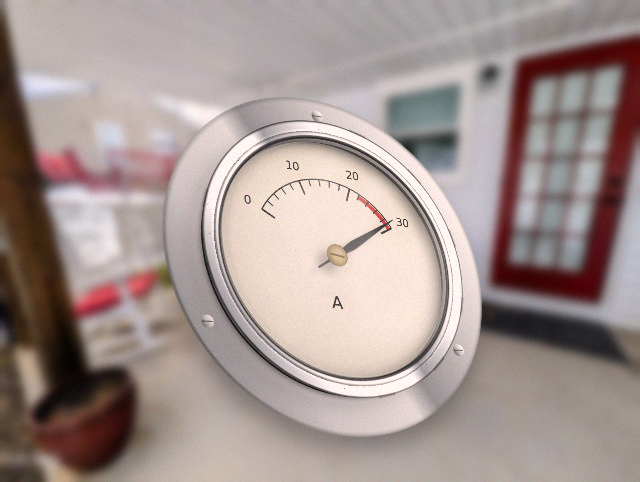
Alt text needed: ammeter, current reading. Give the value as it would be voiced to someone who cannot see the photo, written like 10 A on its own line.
29 A
